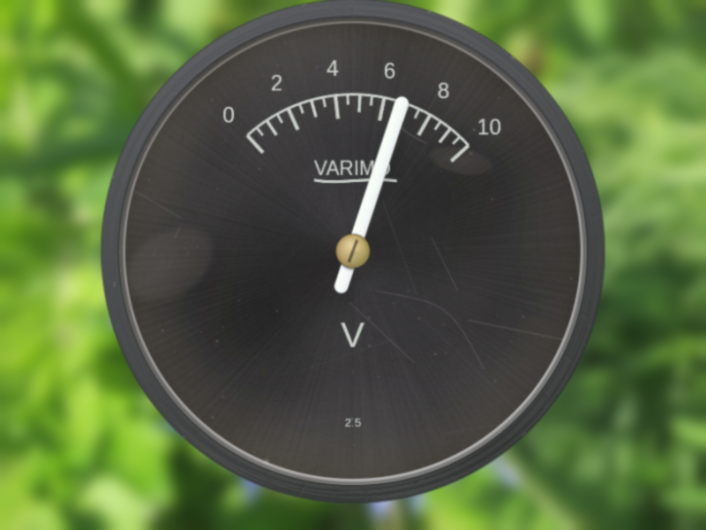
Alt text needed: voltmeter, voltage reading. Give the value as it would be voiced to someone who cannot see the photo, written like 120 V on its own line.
6.75 V
